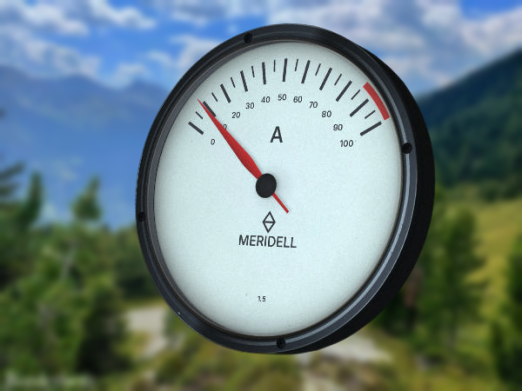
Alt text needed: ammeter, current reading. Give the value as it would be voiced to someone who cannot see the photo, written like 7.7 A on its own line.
10 A
